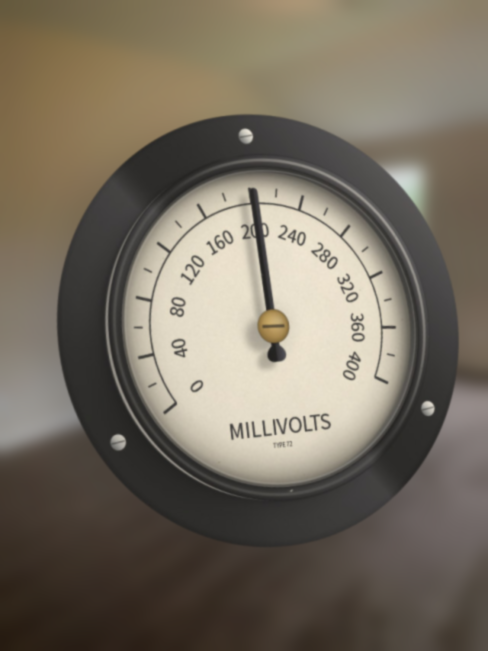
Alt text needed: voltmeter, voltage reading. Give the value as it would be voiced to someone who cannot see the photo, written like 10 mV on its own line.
200 mV
